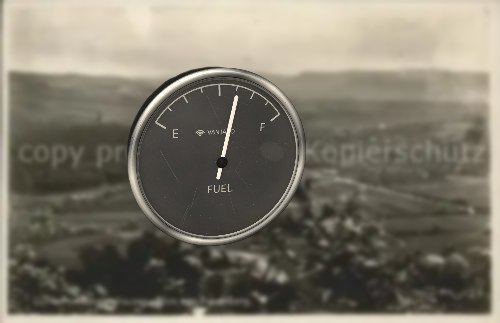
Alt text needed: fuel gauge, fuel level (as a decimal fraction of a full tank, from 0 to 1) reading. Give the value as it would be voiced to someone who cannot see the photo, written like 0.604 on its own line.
0.625
